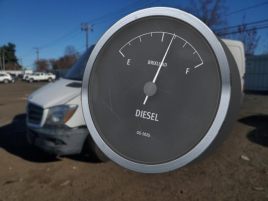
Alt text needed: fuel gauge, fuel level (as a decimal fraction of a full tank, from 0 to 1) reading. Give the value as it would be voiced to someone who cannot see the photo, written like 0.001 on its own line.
0.625
